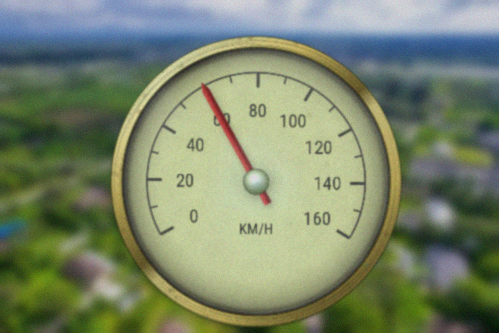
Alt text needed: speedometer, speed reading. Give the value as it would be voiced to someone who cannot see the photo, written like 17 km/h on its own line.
60 km/h
